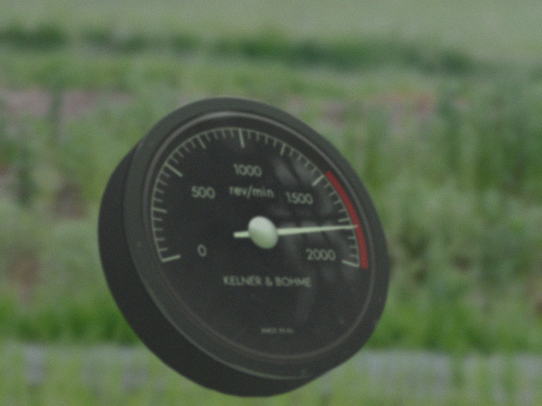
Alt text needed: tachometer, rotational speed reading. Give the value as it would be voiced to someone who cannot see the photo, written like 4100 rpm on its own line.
1800 rpm
